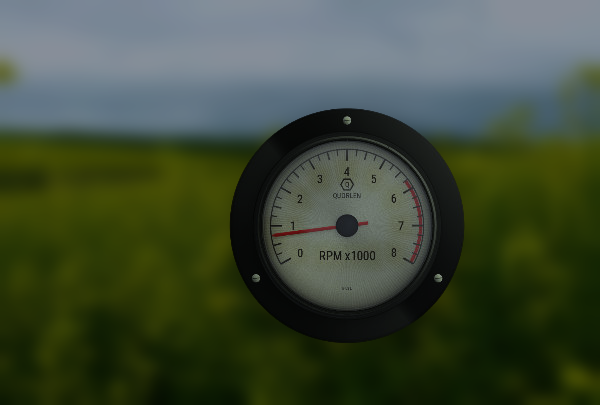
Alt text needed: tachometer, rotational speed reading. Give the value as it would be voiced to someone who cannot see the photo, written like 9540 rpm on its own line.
750 rpm
